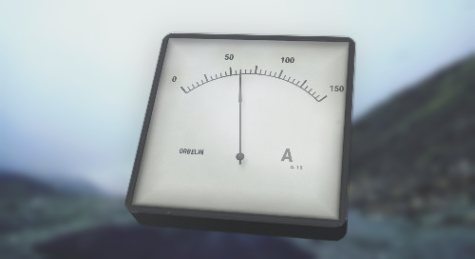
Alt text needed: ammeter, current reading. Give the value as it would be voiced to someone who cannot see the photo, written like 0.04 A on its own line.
60 A
